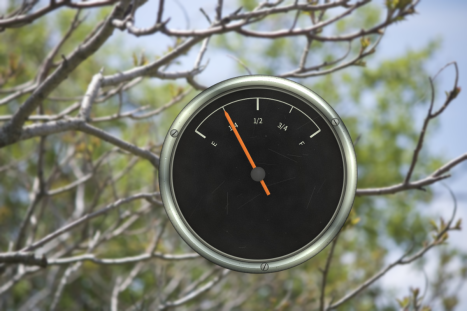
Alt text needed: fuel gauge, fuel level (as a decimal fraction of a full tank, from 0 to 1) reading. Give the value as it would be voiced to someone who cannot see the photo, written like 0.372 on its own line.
0.25
